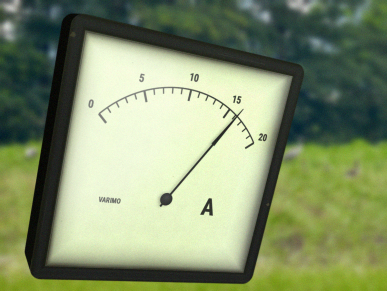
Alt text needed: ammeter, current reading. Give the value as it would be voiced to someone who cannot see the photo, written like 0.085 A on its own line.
16 A
